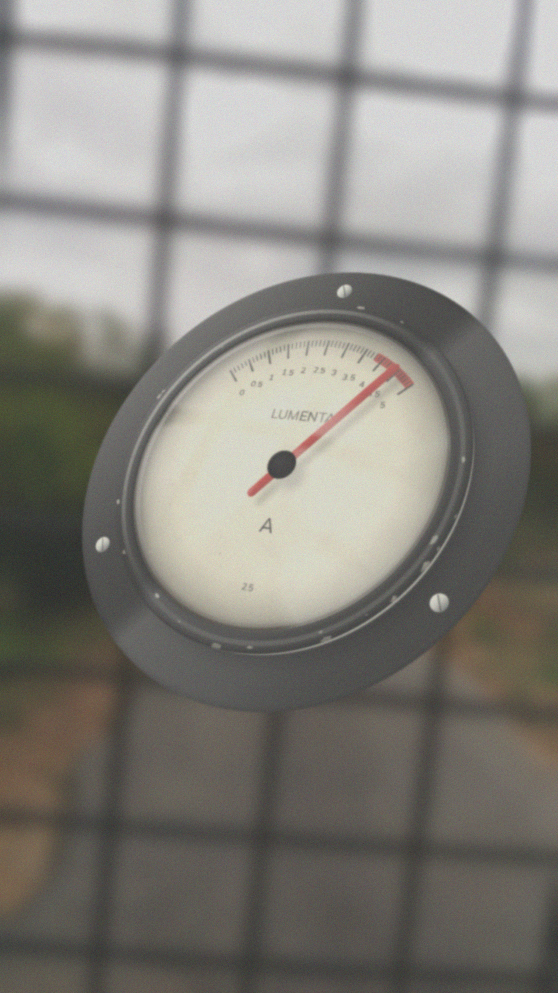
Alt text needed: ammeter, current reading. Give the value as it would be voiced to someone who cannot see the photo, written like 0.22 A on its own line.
4.5 A
